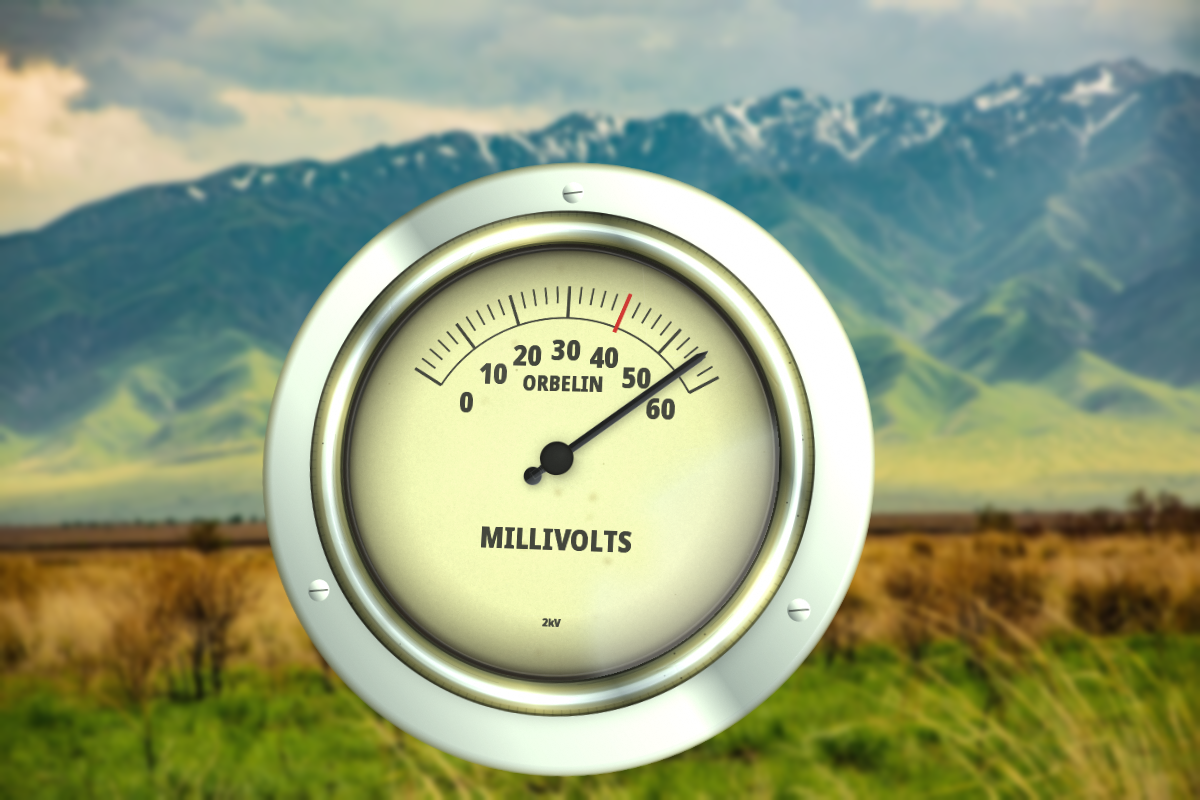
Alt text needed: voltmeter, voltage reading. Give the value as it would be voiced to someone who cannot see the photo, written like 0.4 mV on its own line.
56 mV
